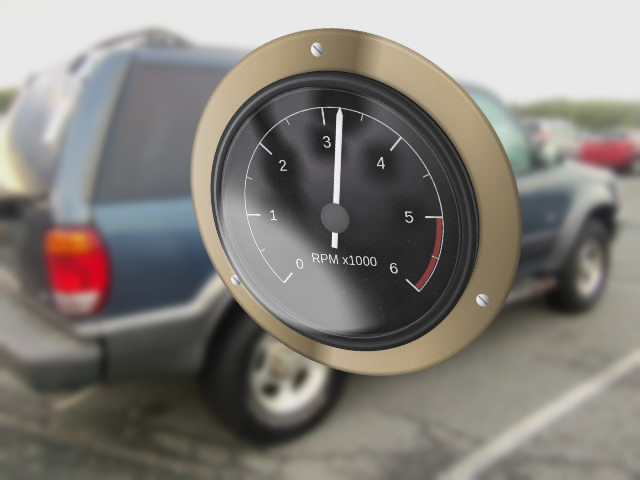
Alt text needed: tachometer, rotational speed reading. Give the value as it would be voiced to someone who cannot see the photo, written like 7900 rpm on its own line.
3250 rpm
